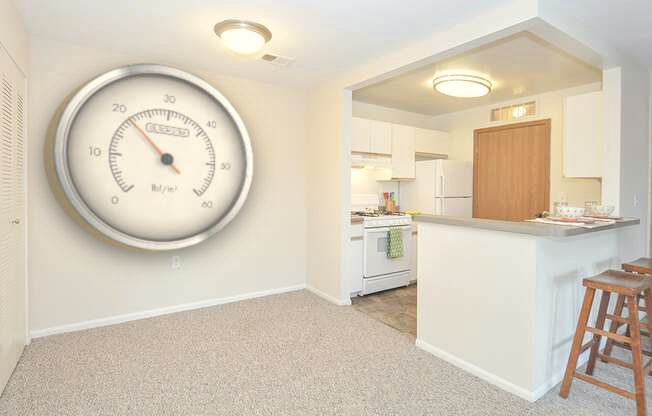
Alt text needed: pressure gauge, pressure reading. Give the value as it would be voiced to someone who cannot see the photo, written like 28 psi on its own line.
20 psi
